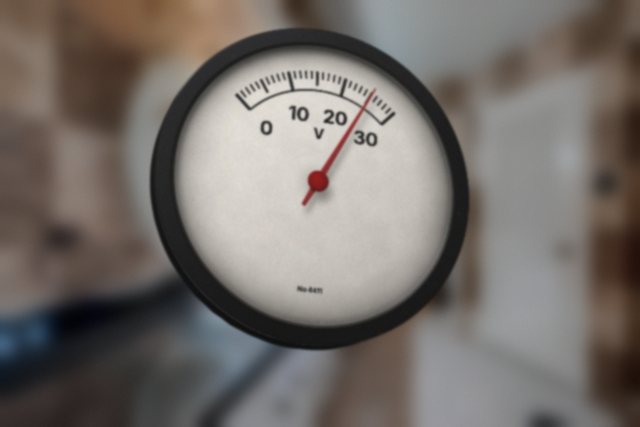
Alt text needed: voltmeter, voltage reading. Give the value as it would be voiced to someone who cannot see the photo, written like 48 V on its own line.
25 V
